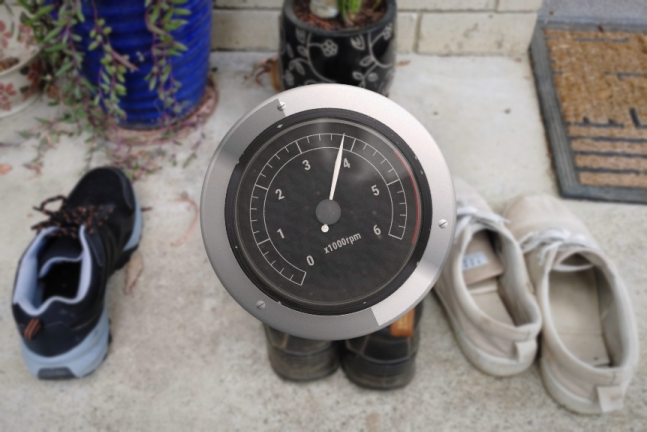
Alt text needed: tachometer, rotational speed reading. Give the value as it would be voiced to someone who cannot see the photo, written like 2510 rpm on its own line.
3800 rpm
